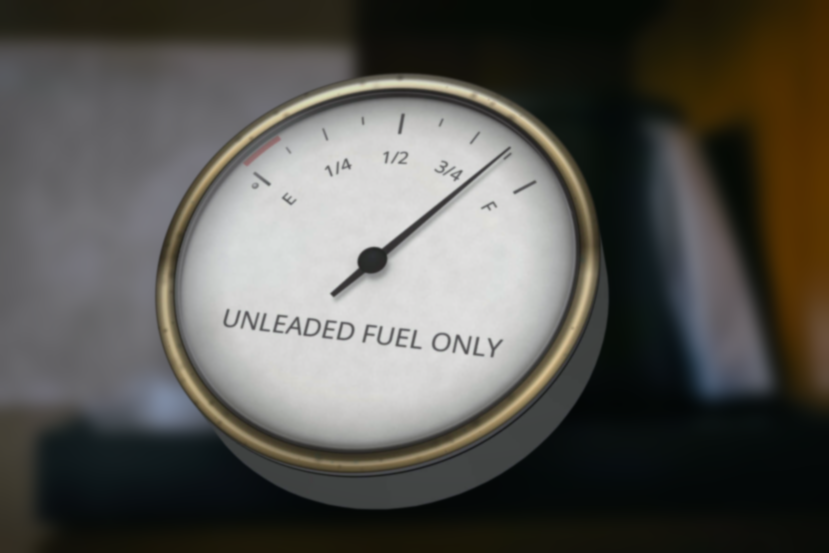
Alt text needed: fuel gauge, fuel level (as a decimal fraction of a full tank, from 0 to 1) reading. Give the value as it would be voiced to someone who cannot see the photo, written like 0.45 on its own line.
0.875
